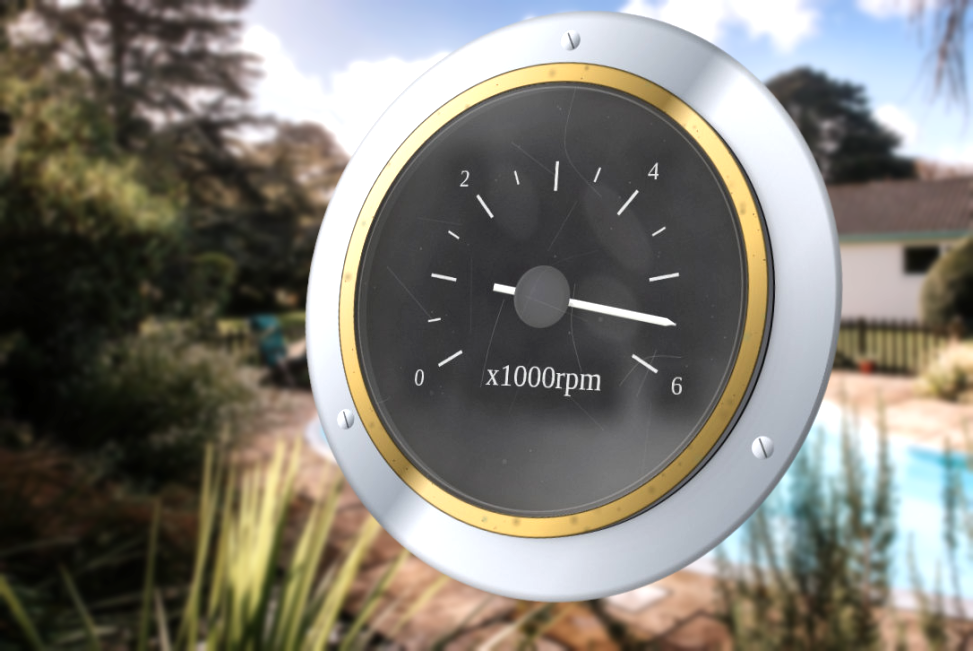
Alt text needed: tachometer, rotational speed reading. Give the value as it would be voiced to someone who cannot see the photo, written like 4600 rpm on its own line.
5500 rpm
